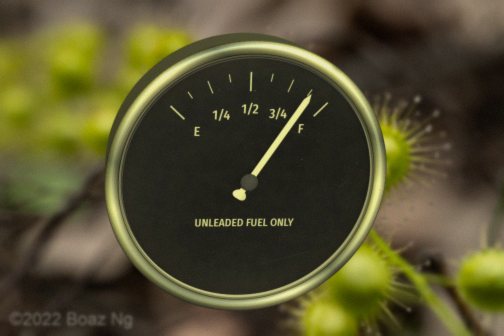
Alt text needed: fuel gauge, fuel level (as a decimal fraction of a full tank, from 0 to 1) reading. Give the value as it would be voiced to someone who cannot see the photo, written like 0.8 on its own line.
0.875
